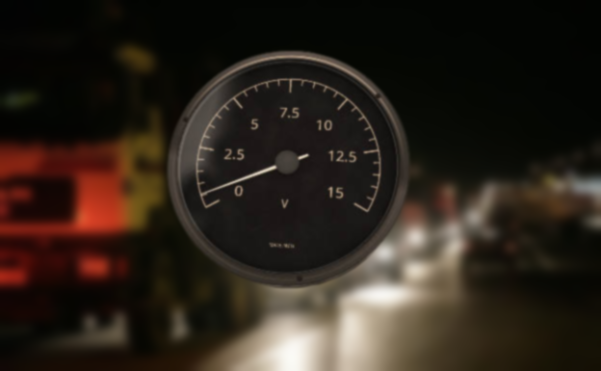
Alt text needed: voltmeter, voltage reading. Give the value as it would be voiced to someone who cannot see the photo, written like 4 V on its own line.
0.5 V
